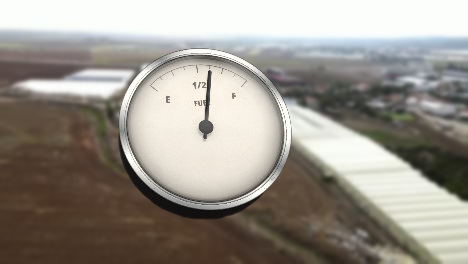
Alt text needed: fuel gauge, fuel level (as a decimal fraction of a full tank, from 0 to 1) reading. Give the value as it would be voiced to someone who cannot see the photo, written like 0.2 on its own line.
0.625
